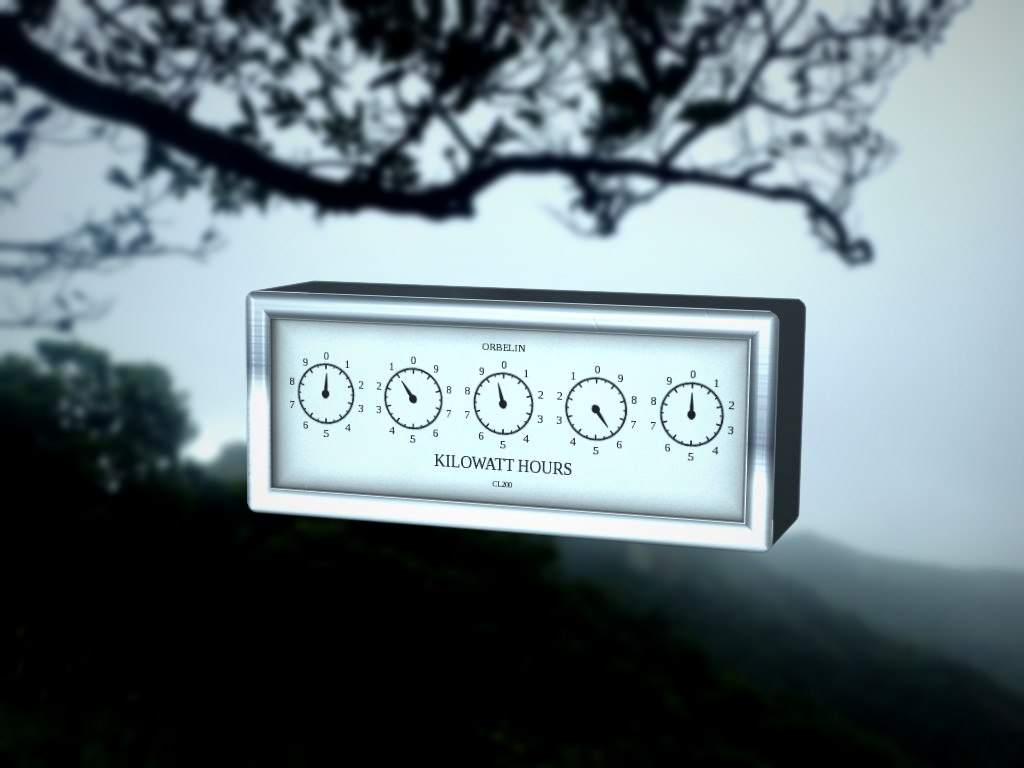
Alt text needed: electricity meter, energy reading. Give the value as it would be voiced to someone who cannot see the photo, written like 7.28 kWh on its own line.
960 kWh
